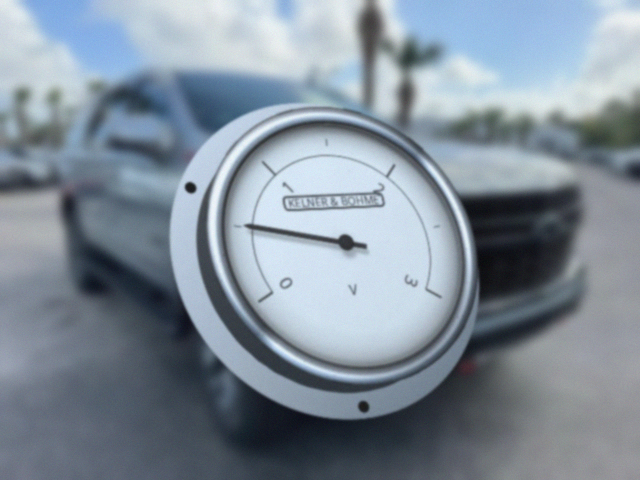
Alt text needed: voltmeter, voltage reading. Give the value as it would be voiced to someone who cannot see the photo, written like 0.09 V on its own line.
0.5 V
